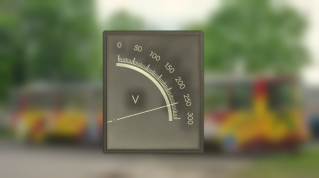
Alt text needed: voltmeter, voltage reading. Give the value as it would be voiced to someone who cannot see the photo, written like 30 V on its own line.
250 V
